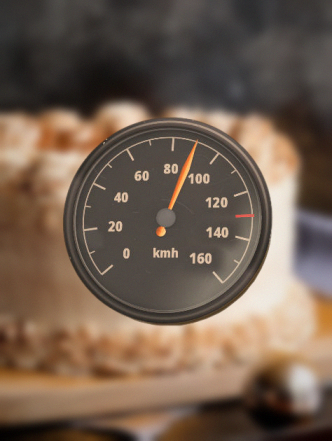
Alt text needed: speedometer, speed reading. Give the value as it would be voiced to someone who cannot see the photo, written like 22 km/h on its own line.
90 km/h
